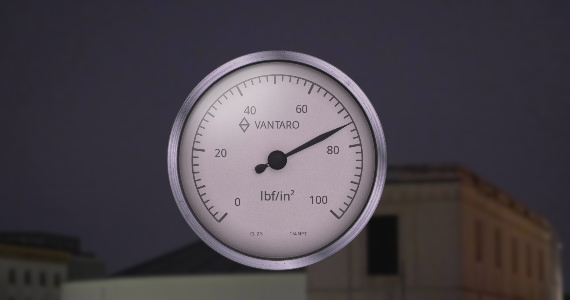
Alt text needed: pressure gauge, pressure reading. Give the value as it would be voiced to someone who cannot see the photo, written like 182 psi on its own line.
74 psi
